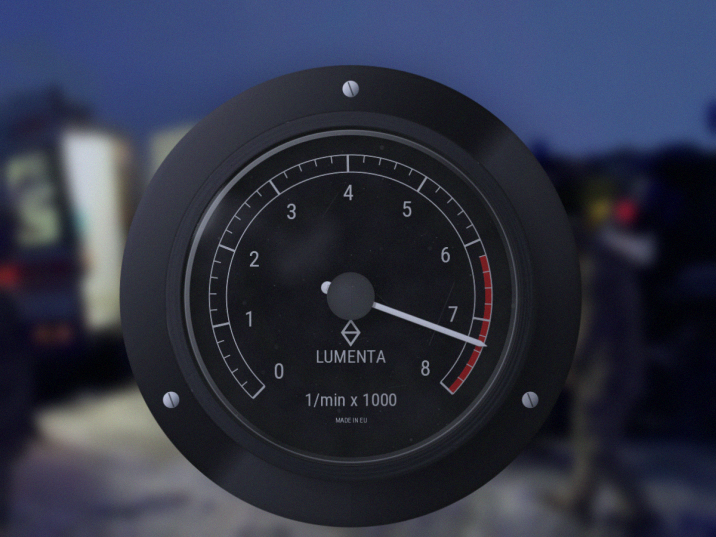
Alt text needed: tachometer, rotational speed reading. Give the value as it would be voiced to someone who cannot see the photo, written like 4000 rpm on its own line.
7300 rpm
